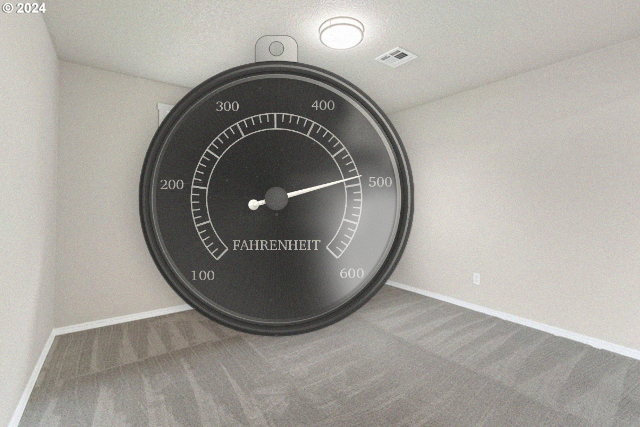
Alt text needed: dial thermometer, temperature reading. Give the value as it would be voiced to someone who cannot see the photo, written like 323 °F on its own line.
490 °F
